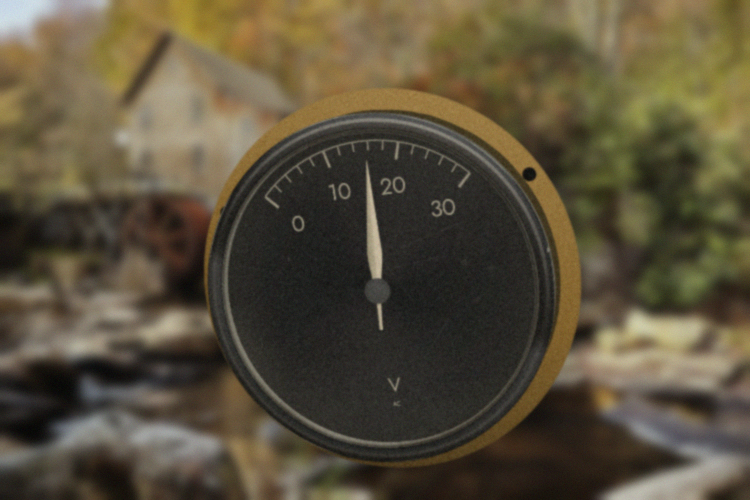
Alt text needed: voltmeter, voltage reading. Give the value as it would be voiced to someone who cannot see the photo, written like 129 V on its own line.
16 V
